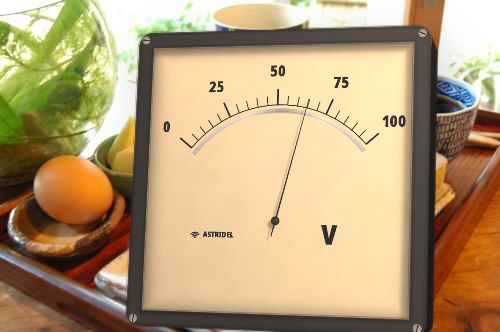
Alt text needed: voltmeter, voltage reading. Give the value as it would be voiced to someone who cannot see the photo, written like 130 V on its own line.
65 V
